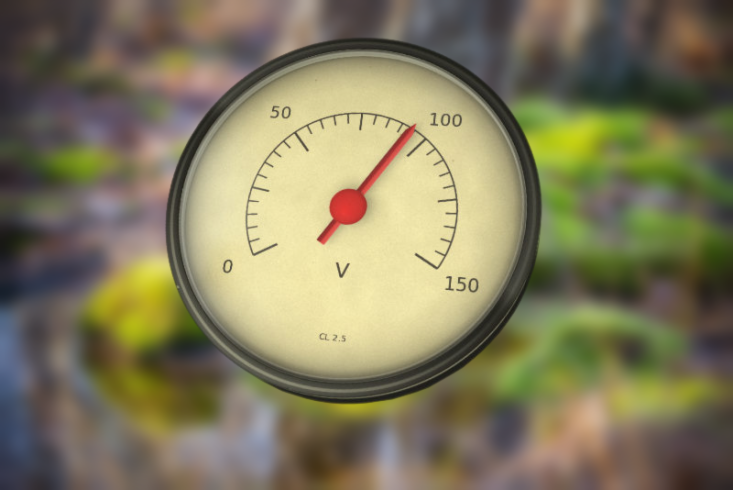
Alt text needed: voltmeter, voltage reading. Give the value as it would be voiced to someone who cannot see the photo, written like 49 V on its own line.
95 V
